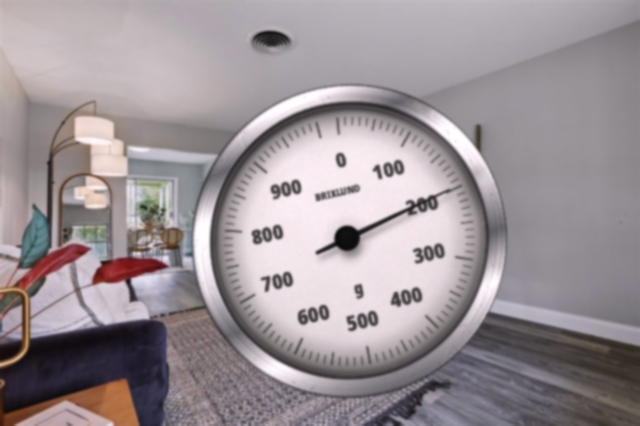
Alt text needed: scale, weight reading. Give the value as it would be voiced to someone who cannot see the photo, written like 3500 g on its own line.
200 g
